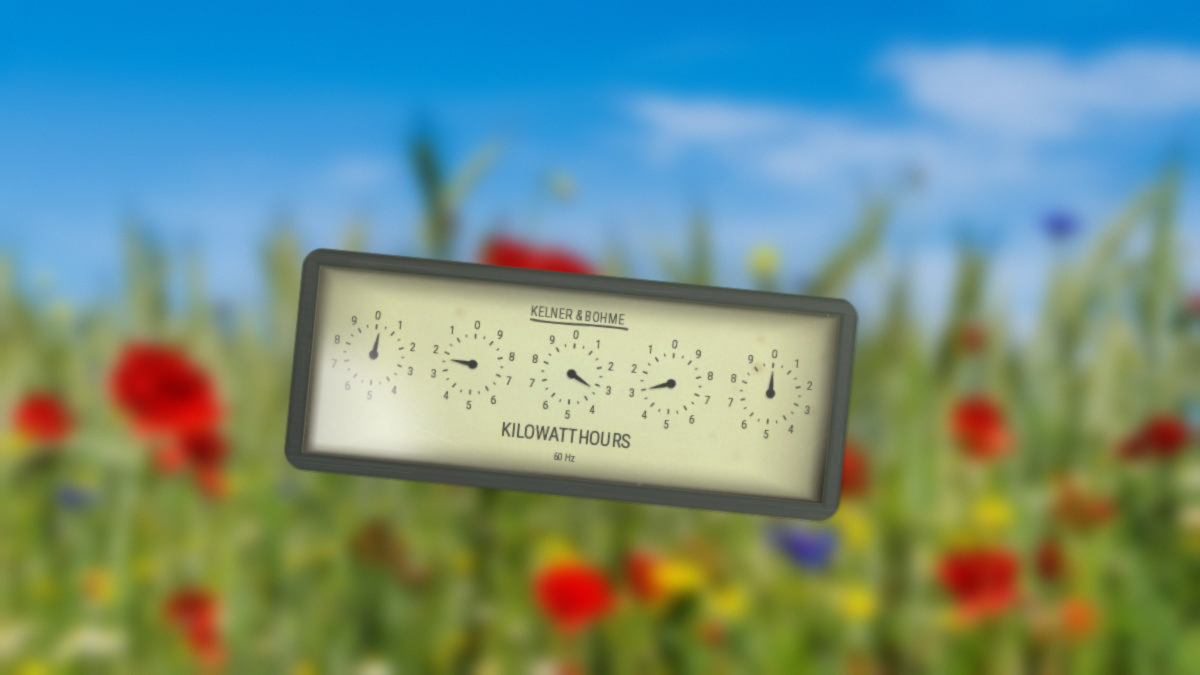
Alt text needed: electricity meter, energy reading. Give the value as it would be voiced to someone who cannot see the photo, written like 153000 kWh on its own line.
2330 kWh
